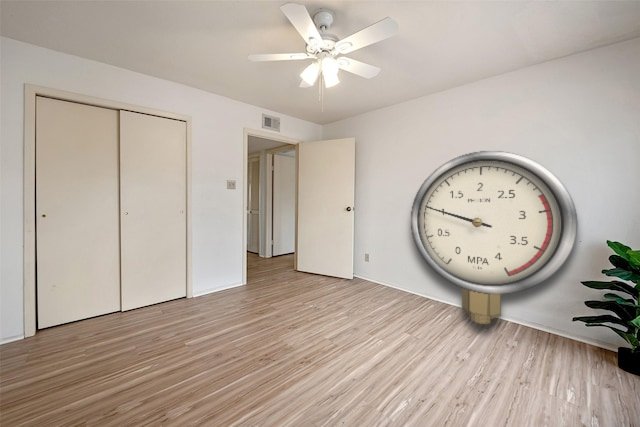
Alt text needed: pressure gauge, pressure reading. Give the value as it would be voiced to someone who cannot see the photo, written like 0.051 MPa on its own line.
1 MPa
